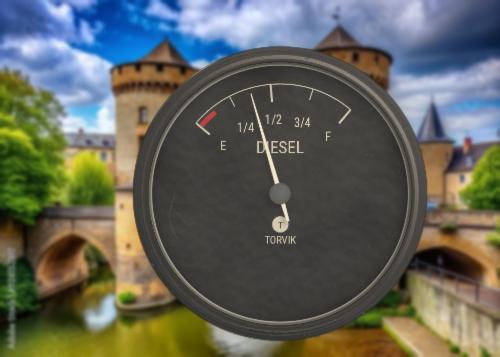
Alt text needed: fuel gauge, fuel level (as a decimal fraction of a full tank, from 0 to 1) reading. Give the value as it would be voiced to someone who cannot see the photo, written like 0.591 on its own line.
0.375
